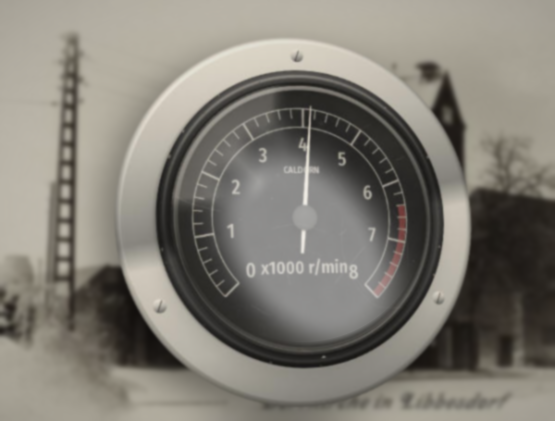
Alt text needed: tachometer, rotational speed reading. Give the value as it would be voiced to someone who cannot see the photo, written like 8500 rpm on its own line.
4100 rpm
